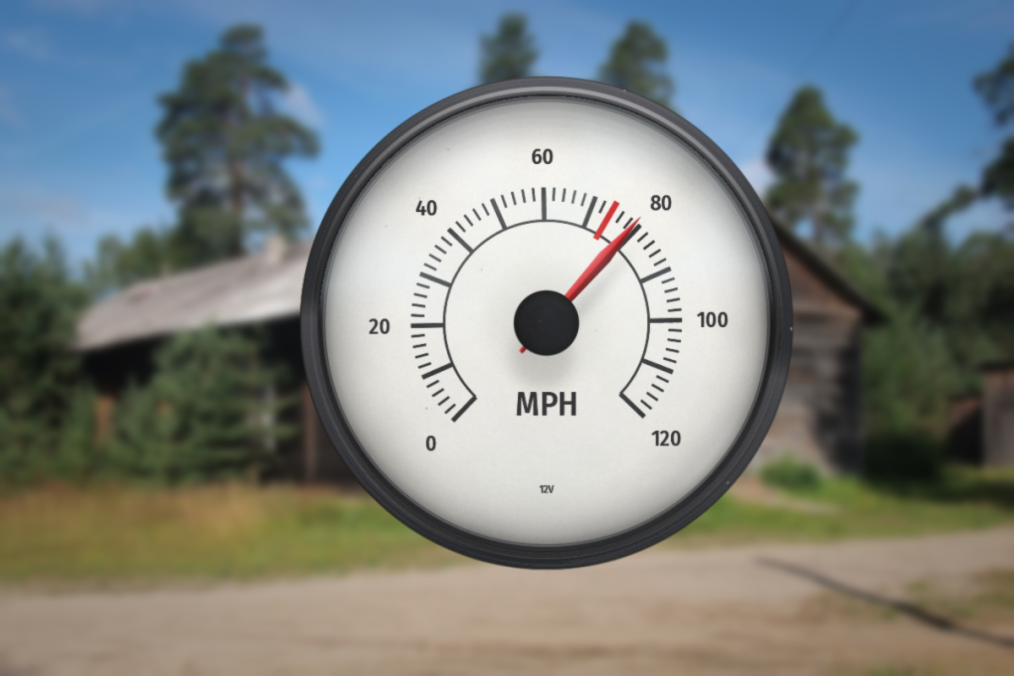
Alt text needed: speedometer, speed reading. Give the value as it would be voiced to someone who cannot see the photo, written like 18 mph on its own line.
79 mph
